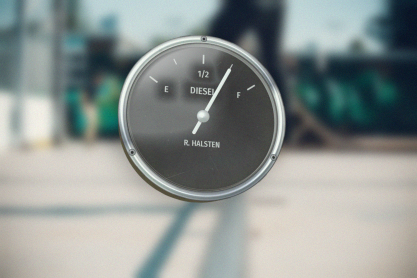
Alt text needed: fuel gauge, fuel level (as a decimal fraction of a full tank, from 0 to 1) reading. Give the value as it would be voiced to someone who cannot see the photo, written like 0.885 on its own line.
0.75
